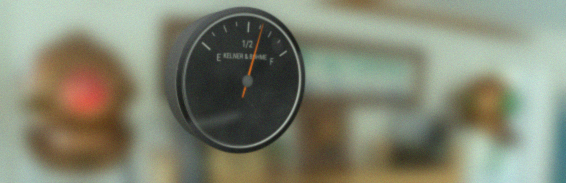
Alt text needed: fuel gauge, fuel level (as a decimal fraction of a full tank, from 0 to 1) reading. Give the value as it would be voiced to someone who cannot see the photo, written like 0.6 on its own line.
0.625
